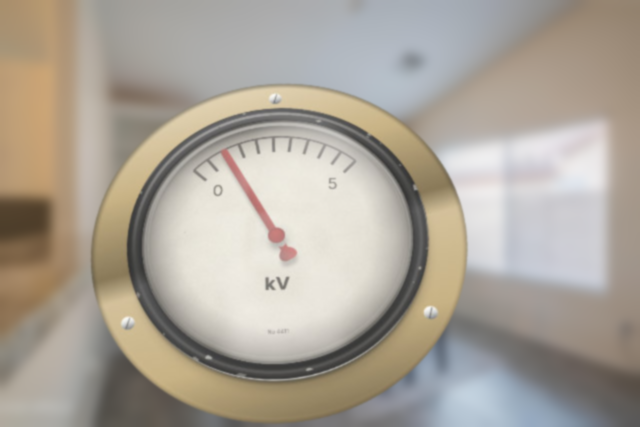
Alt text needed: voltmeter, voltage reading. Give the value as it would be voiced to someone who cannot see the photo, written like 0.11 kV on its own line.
1 kV
